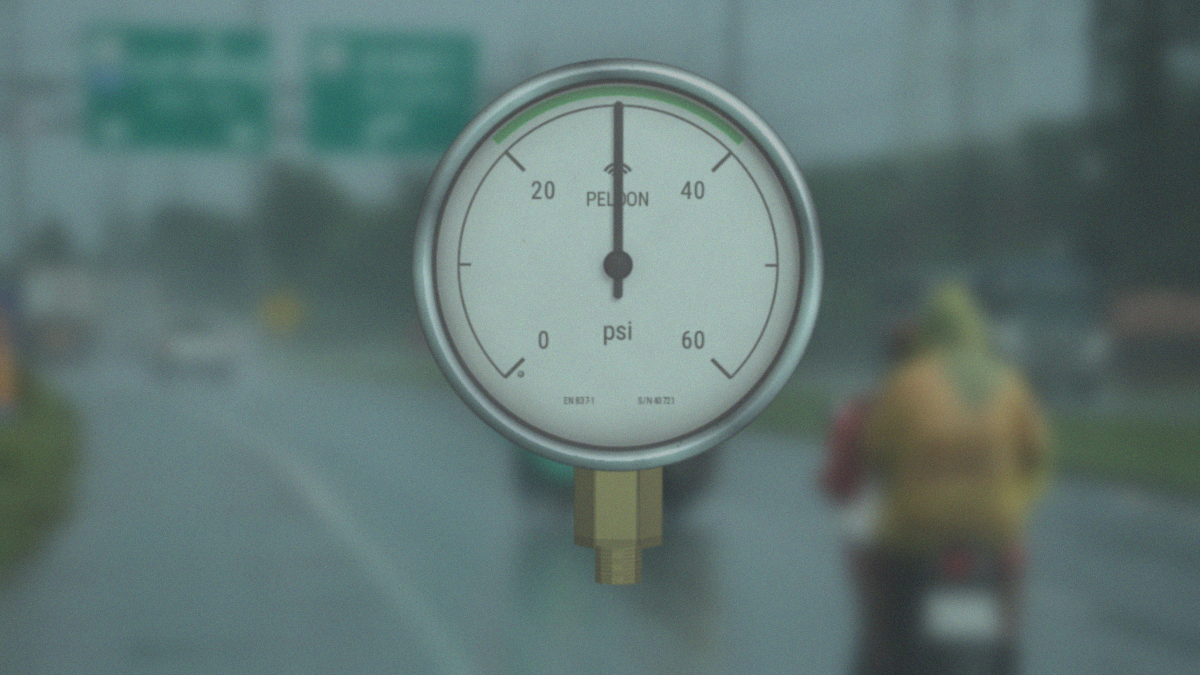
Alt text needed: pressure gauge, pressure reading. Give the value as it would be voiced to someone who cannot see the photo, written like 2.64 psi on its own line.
30 psi
